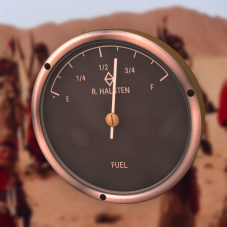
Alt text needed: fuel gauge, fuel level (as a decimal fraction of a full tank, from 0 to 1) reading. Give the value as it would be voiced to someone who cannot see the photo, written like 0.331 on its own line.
0.625
